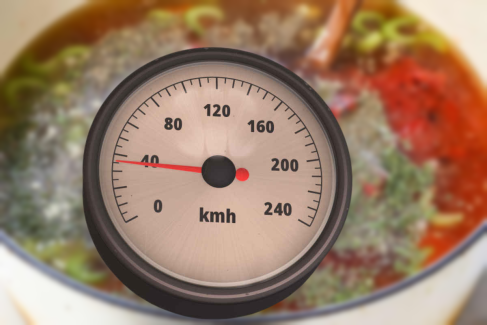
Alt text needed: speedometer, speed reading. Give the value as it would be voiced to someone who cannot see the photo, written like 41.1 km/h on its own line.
35 km/h
